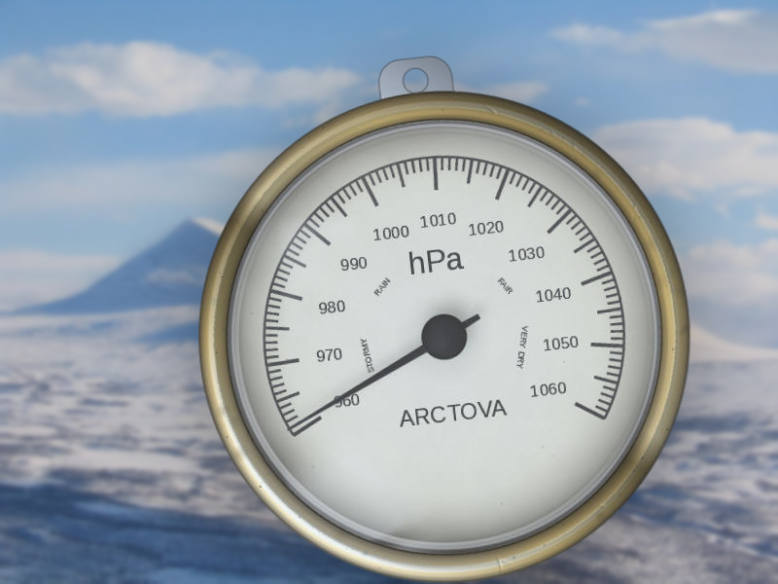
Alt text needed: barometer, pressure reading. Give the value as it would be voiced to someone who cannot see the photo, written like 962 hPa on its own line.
961 hPa
